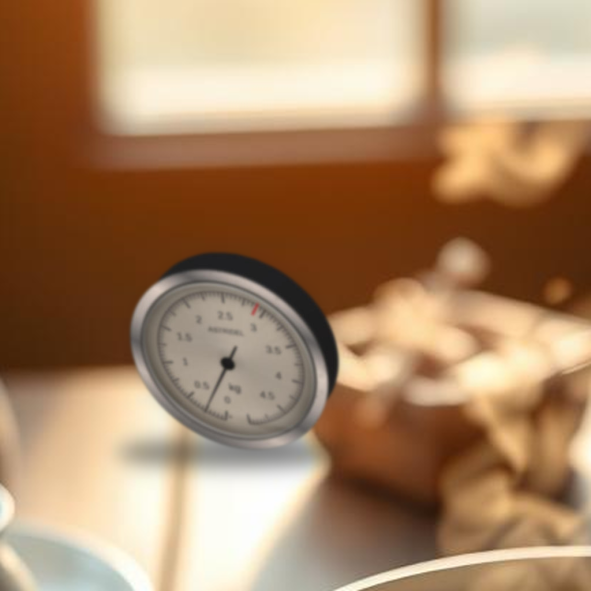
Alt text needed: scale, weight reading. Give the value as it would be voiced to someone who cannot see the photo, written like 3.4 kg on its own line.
0.25 kg
